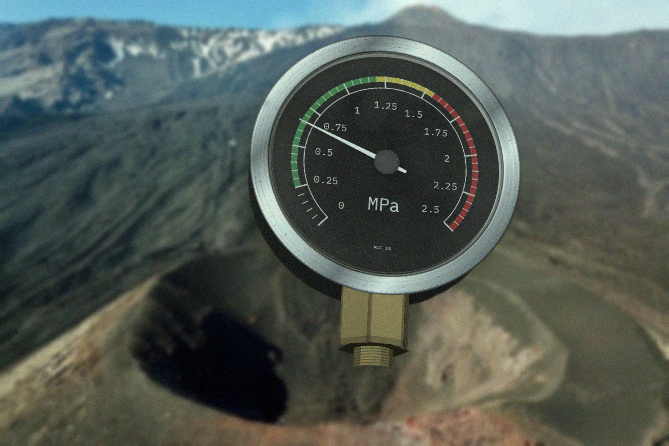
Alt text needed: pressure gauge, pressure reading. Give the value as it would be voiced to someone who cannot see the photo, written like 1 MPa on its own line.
0.65 MPa
